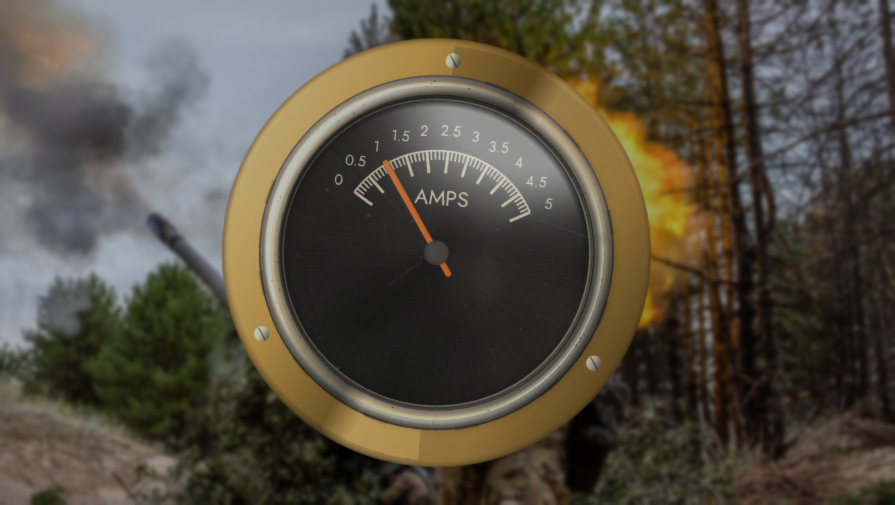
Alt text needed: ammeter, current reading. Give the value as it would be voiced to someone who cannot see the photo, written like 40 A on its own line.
1 A
